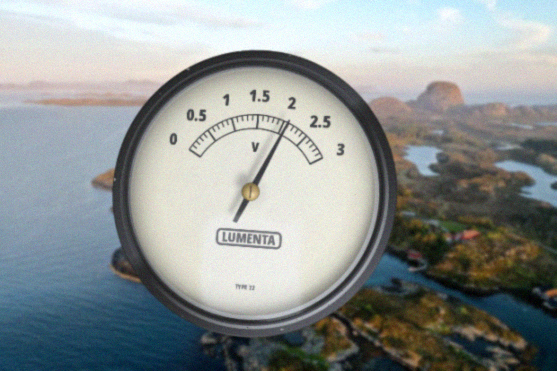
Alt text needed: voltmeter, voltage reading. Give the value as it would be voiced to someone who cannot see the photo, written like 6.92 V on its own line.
2.1 V
